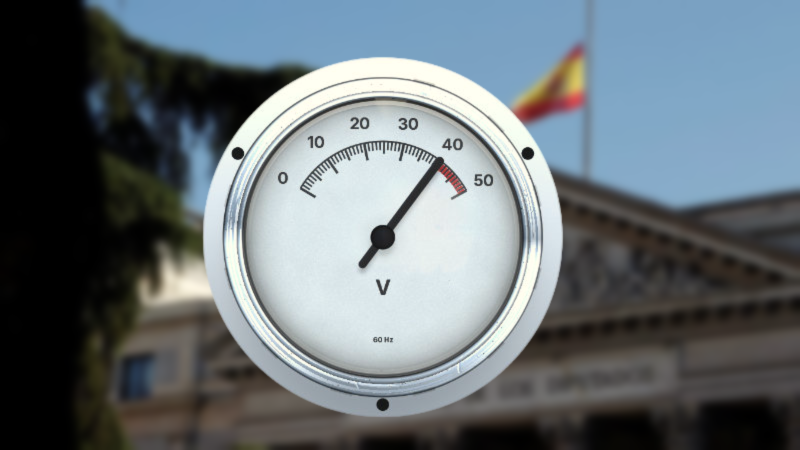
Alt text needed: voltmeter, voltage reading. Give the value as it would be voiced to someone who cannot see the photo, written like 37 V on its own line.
40 V
